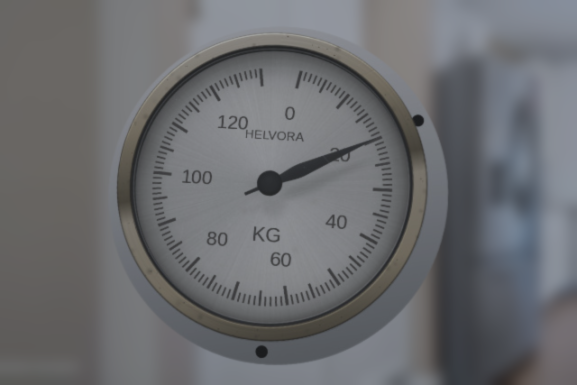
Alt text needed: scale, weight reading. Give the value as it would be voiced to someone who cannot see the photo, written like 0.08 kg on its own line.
20 kg
